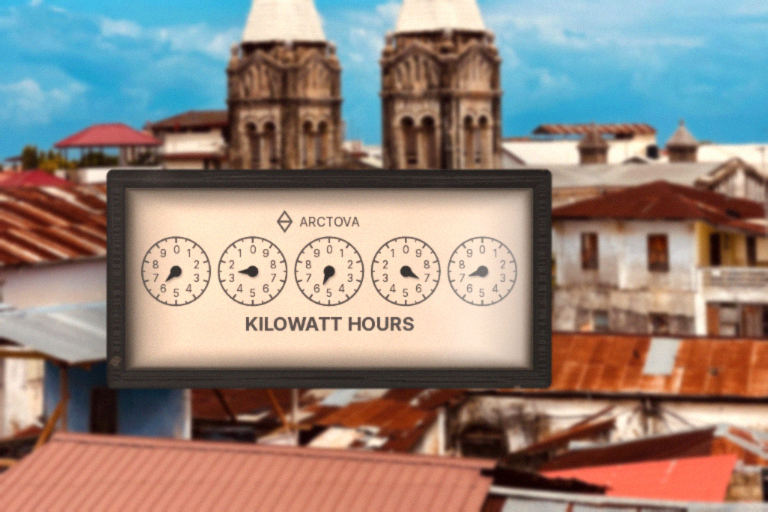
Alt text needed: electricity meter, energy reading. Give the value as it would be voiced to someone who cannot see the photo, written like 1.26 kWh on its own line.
62567 kWh
